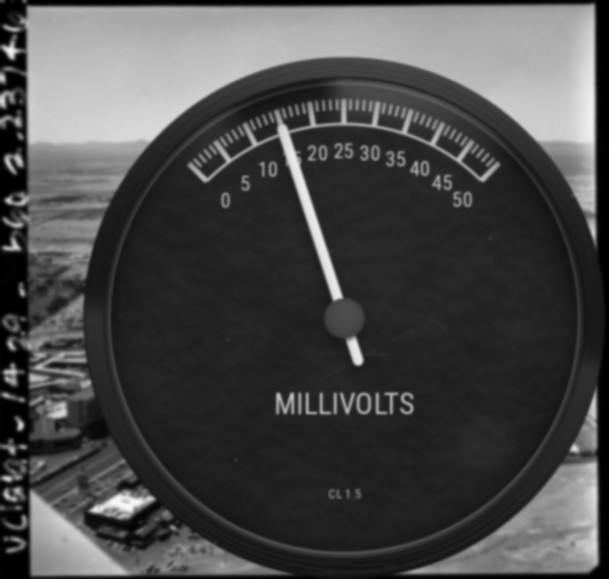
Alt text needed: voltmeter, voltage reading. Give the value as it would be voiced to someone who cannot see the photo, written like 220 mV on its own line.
15 mV
